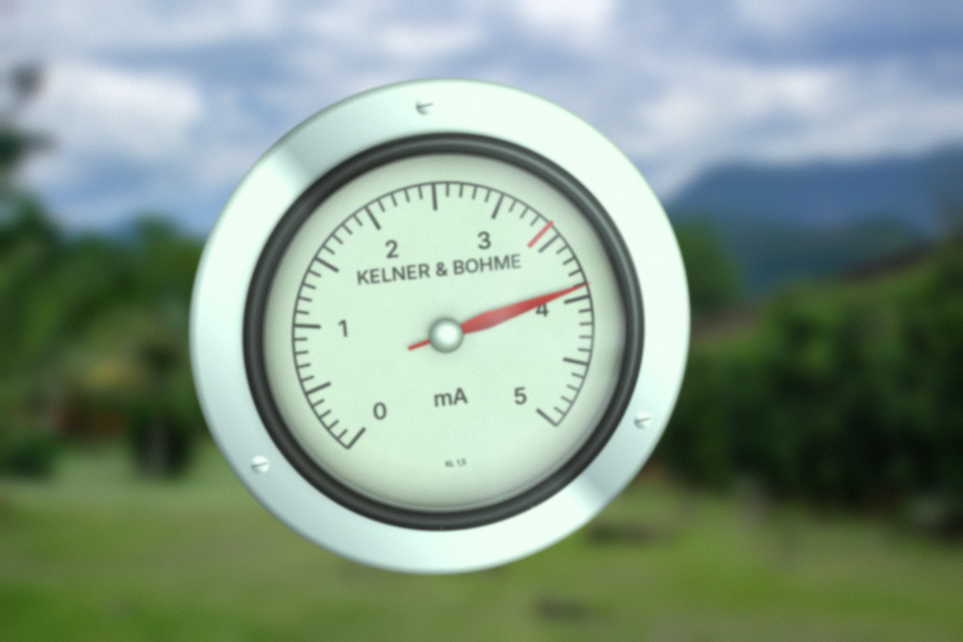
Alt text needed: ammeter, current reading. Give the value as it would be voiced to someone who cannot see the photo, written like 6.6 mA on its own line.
3.9 mA
